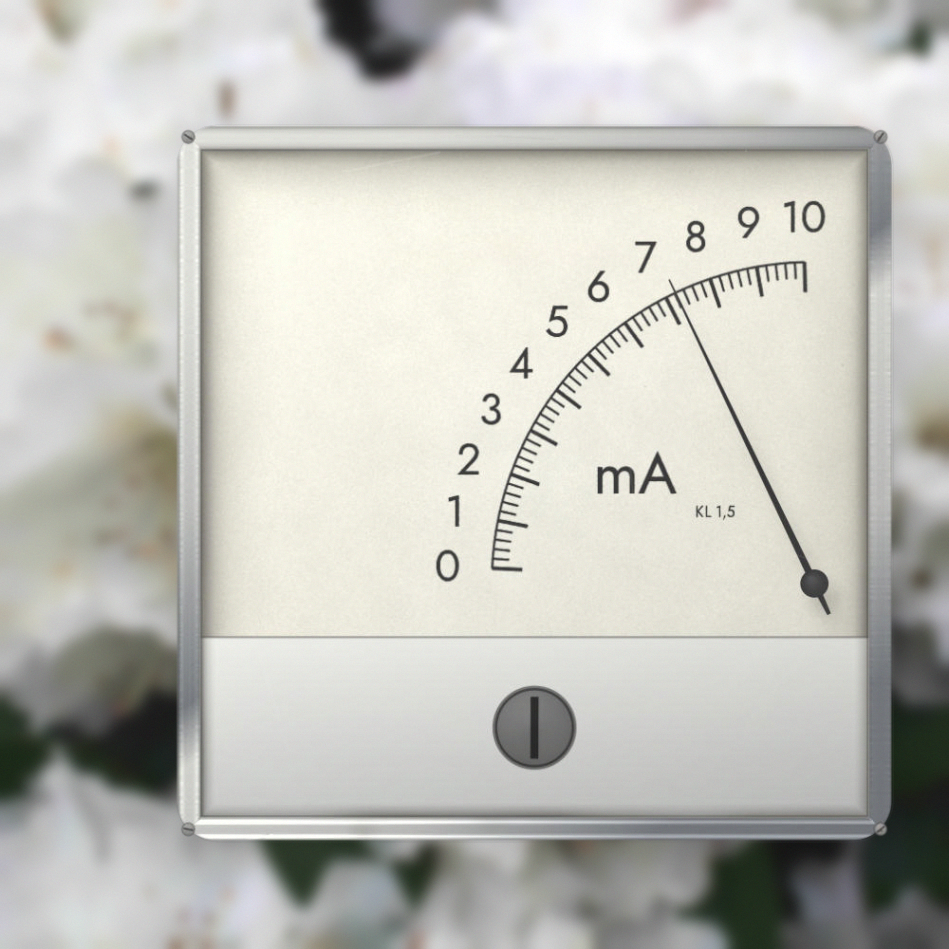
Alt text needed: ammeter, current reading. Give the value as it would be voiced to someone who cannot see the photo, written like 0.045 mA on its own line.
7.2 mA
